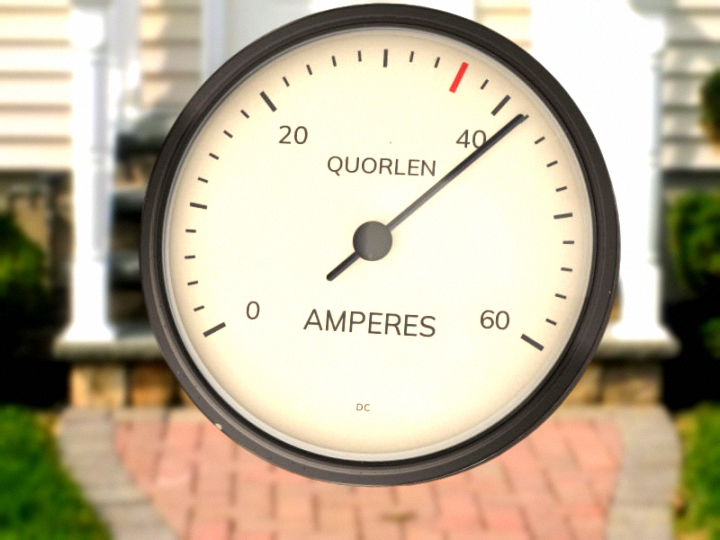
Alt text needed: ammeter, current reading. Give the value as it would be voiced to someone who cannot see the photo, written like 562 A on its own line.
42 A
